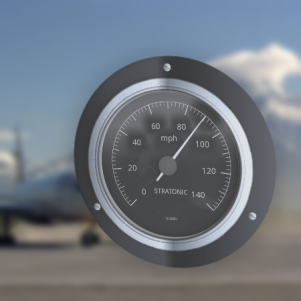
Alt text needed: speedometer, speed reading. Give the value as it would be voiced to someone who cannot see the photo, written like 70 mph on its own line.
90 mph
